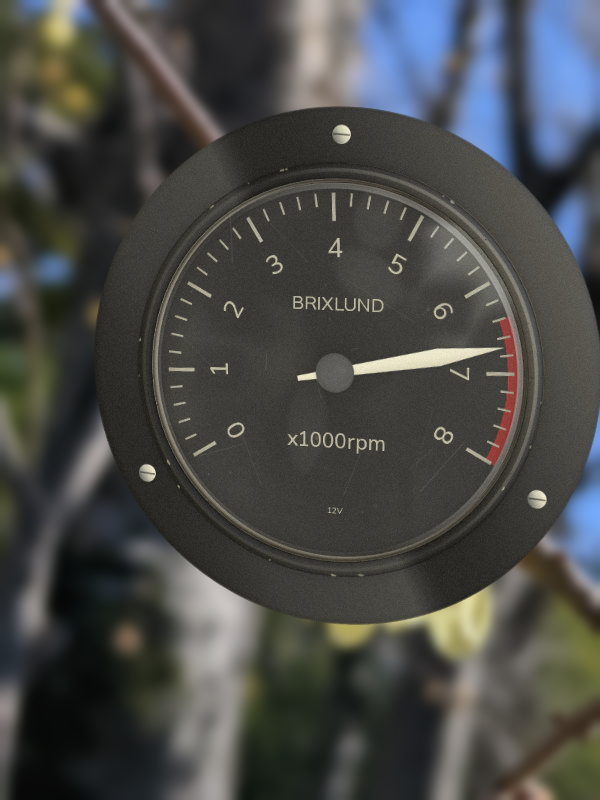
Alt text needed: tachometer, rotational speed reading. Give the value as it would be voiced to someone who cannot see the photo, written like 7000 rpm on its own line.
6700 rpm
